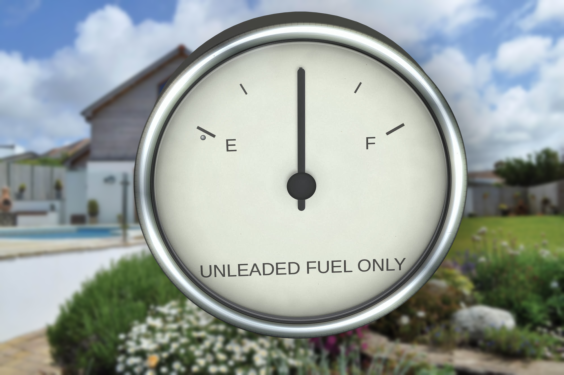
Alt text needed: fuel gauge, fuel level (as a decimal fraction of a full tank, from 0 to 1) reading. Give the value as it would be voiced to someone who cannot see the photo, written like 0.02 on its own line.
0.5
